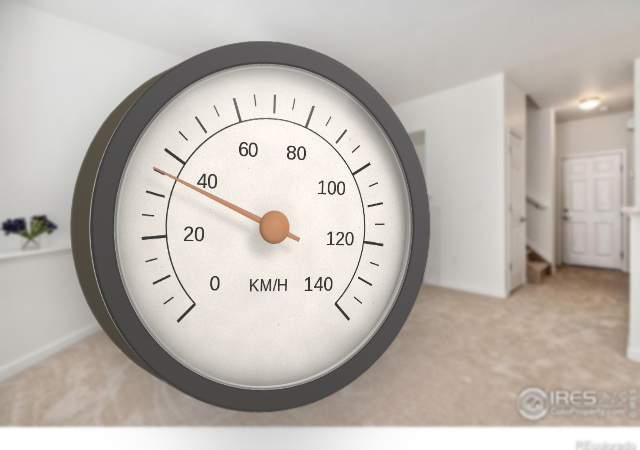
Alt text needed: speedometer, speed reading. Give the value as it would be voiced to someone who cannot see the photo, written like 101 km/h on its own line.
35 km/h
